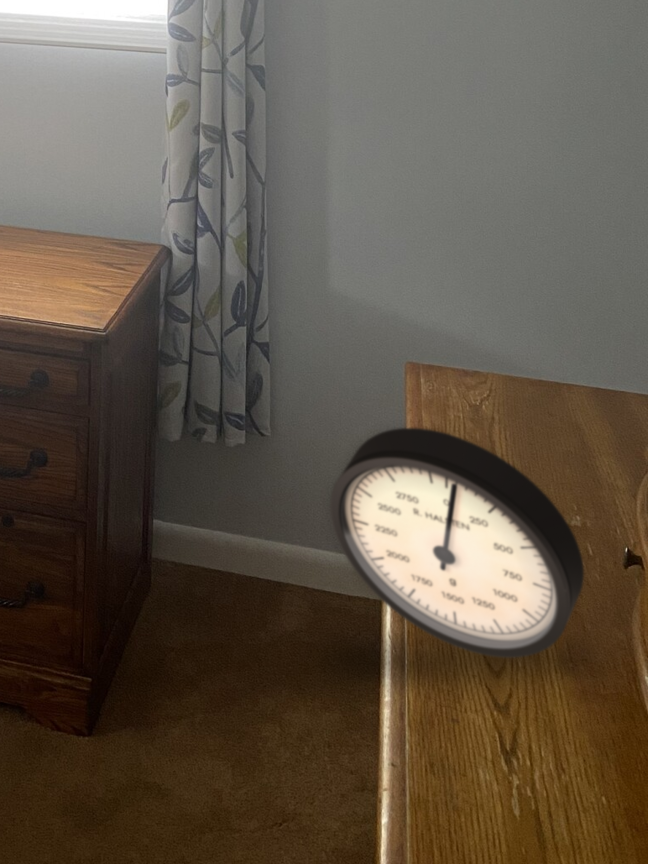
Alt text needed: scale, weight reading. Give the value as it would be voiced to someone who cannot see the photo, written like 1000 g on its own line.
50 g
